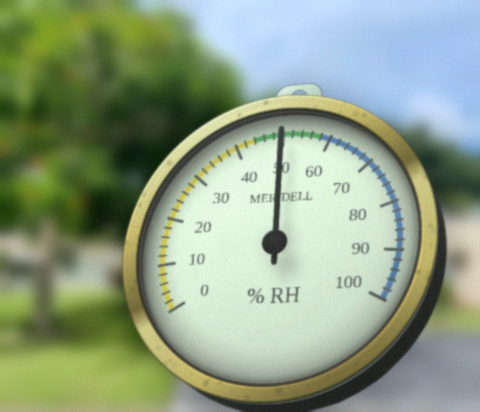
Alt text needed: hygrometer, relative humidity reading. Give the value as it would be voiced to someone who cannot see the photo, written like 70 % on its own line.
50 %
